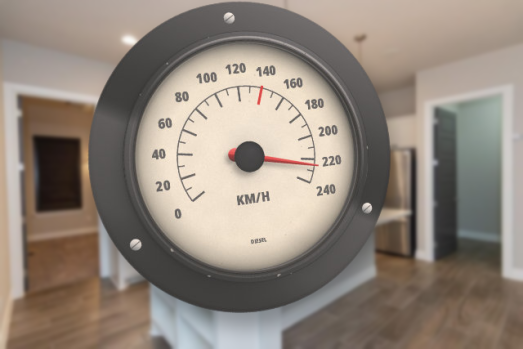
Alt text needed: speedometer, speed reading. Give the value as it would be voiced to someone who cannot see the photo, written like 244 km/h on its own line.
225 km/h
